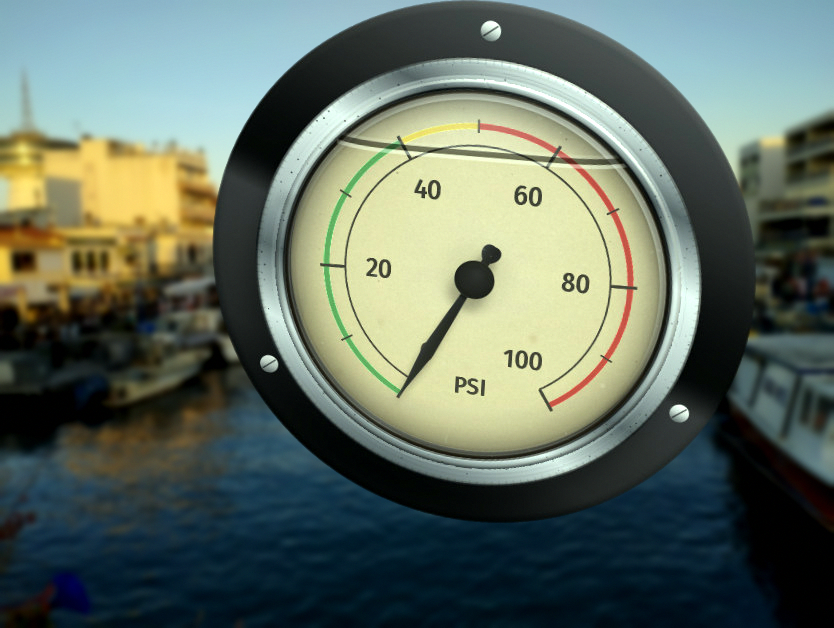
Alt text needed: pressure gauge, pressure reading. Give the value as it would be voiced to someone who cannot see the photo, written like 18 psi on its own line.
0 psi
